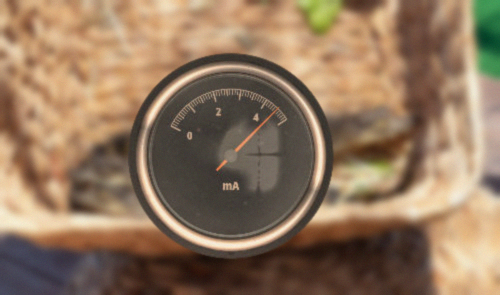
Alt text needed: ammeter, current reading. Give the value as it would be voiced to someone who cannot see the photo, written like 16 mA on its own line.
4.5 mA
